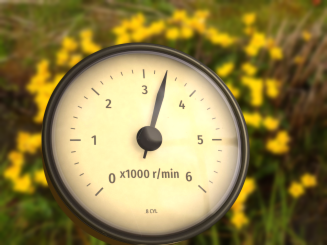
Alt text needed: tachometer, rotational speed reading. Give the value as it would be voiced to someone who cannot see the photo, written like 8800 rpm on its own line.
3400 rpm
